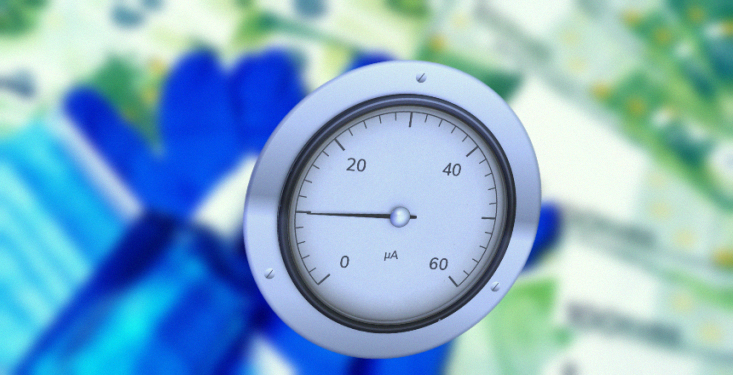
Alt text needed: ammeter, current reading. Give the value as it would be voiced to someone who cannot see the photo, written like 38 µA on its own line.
10 µA
